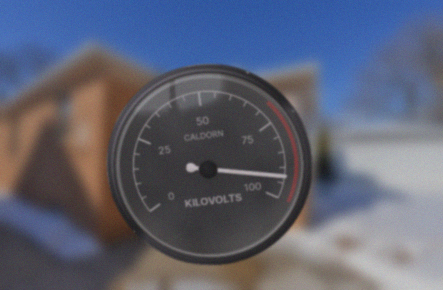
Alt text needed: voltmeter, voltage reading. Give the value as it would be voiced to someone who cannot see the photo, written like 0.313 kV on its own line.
92.5 kV
